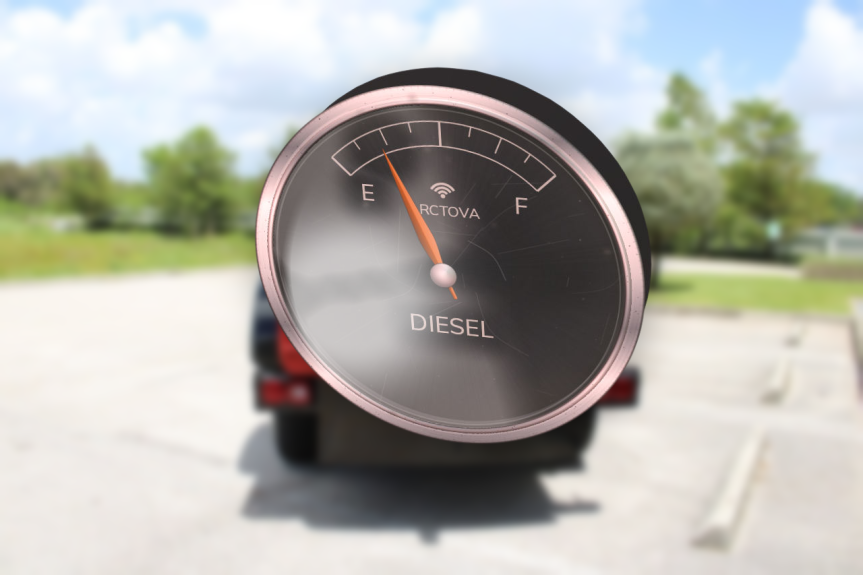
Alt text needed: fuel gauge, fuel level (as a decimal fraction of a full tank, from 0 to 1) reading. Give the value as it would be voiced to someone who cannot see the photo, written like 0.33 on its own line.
0.25
